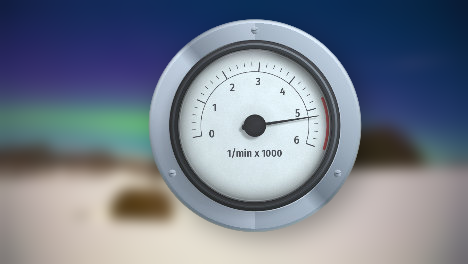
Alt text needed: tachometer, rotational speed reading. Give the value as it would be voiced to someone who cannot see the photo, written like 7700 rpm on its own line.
5200 rpm
